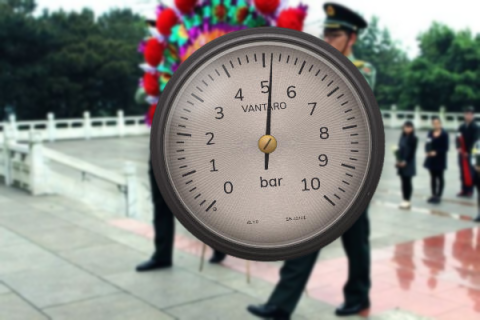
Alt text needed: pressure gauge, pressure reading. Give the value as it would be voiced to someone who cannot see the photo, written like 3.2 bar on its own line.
5.2 bar
